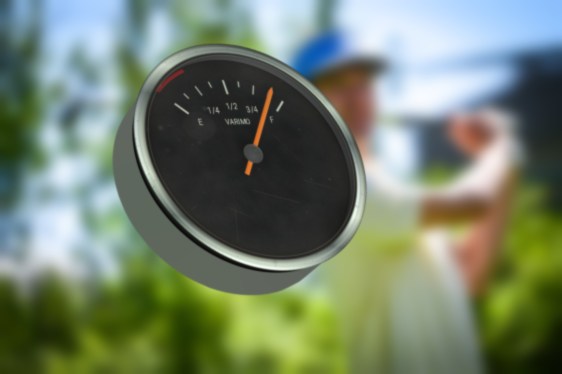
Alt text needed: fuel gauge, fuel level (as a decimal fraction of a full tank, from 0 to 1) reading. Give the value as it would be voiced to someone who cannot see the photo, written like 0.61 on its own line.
0.875
